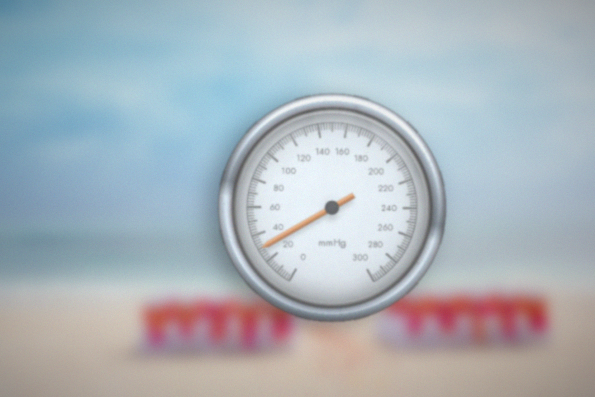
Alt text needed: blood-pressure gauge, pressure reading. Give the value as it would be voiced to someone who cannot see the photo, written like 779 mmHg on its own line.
30 mmHg
